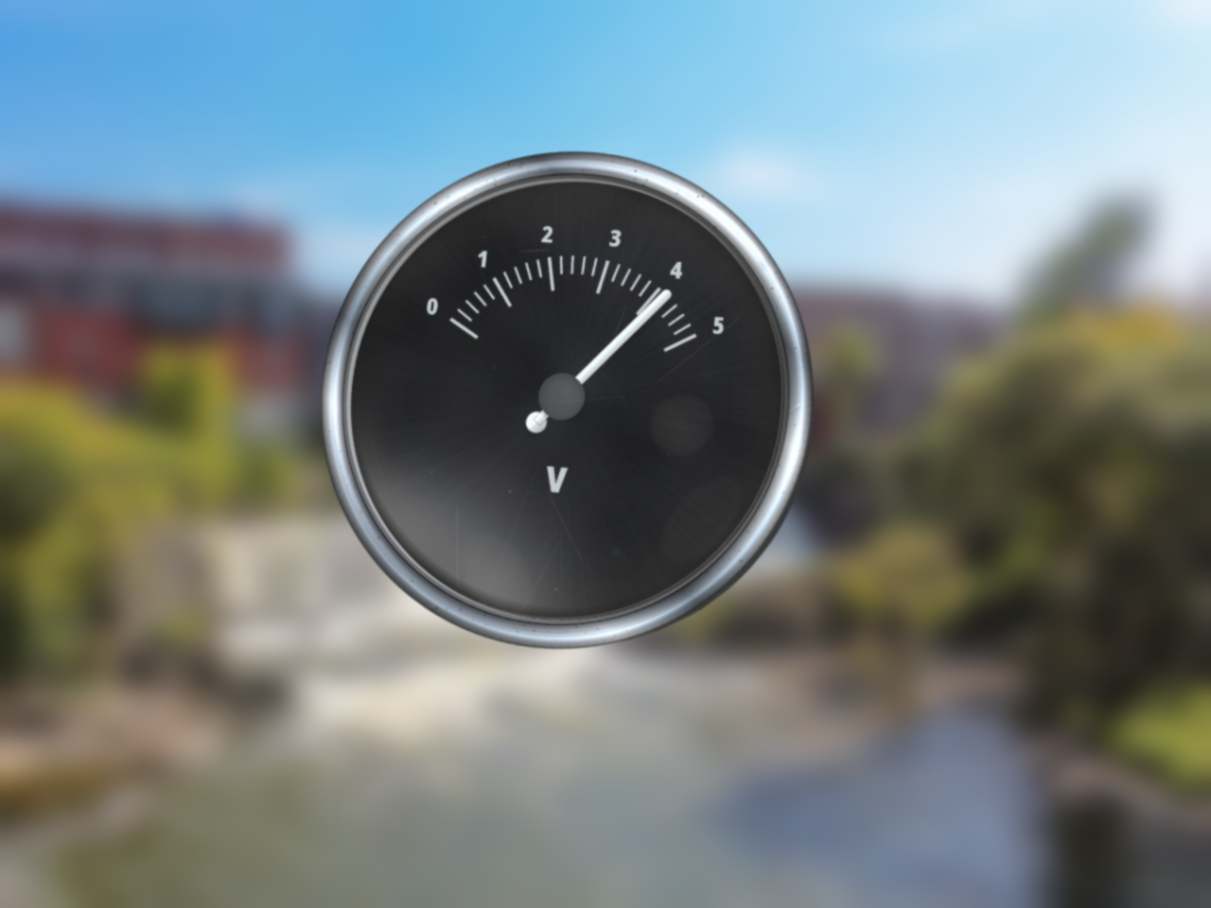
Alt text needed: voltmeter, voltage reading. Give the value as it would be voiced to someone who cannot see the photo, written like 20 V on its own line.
4.2 V
